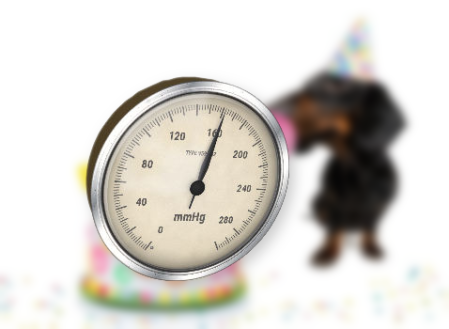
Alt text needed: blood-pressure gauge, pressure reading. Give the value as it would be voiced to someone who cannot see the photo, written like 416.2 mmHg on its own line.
160 mmHg
